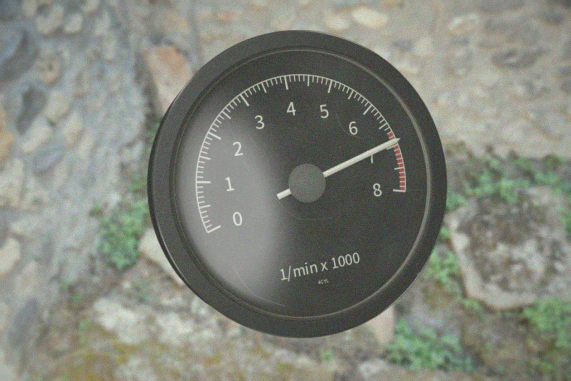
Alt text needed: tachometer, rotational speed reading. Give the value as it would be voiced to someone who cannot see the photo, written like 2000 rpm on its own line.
6900 rpm
